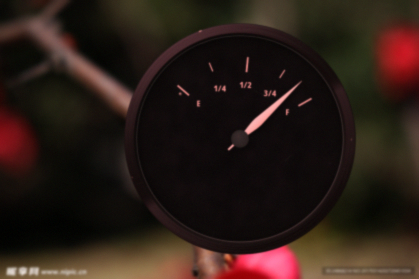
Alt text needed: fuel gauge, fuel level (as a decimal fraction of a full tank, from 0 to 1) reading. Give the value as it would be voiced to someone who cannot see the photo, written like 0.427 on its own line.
0.875
